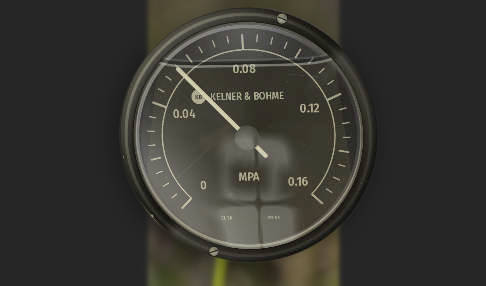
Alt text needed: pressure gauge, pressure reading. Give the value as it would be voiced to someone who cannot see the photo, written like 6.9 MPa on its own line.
0.055 MPa
